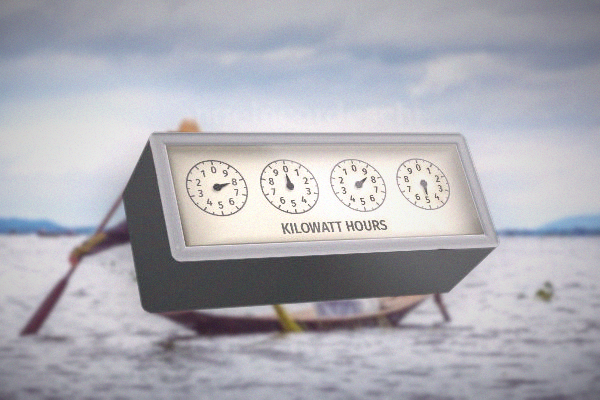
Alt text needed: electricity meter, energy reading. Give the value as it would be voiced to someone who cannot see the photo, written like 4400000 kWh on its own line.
7985 kWh
